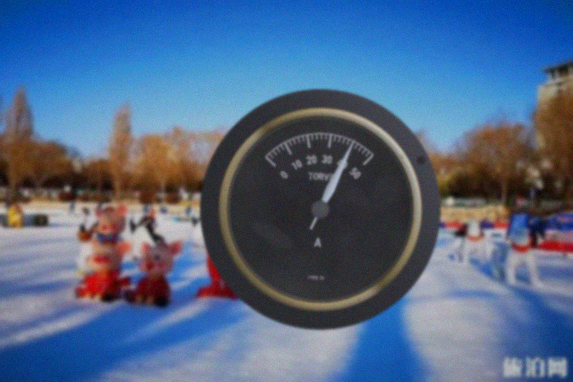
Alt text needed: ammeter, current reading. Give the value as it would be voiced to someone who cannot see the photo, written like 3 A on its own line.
40 A
